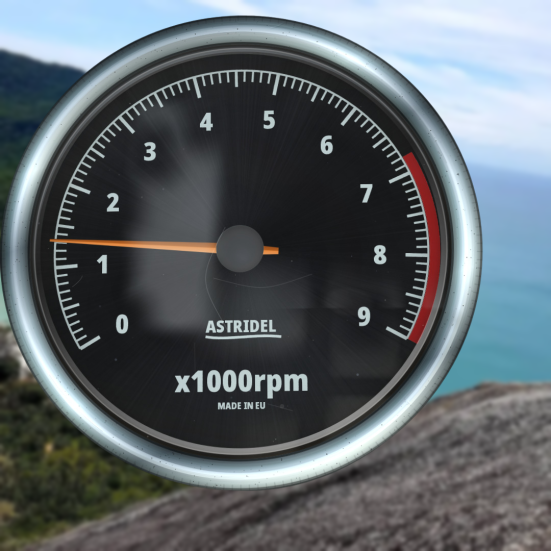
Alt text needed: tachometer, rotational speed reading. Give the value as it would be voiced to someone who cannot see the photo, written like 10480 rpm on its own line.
1300 rpm
